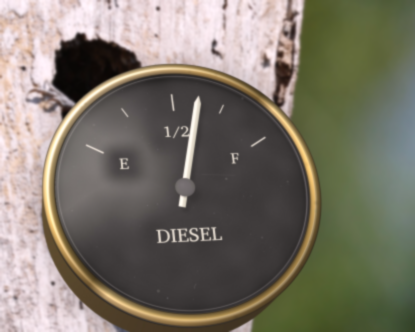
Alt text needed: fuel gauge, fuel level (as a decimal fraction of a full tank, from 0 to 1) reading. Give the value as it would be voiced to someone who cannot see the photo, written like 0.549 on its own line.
0.625
